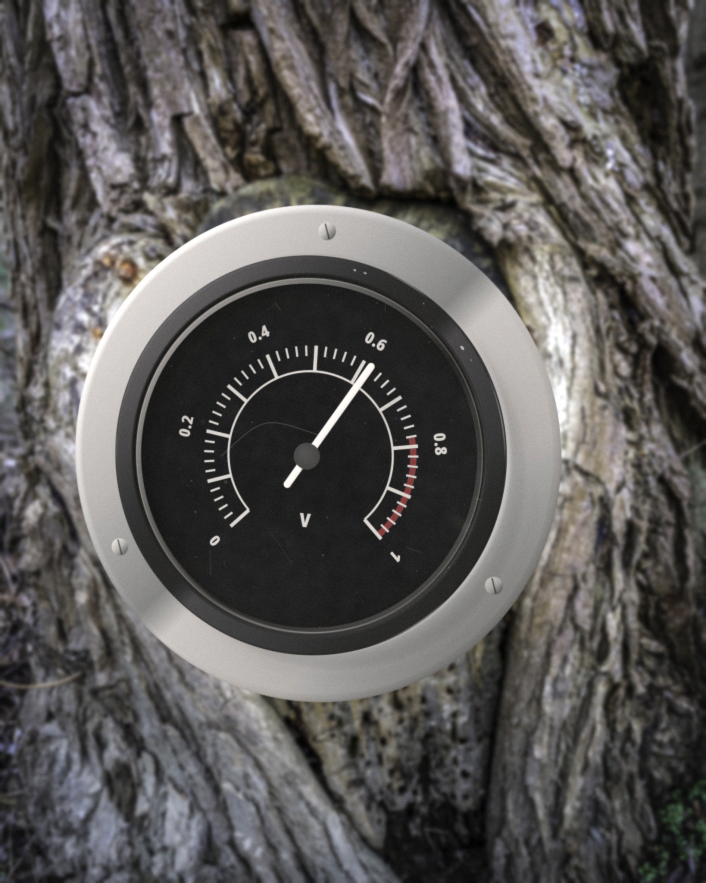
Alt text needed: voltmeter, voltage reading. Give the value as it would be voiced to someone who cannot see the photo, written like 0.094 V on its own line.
0.62 V
